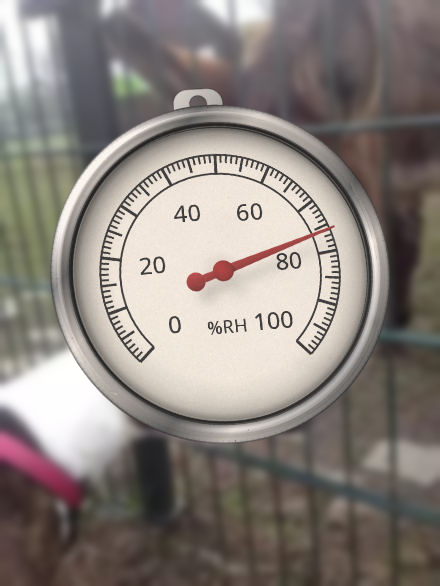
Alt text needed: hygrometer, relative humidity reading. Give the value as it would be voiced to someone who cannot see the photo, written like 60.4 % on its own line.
76 %
